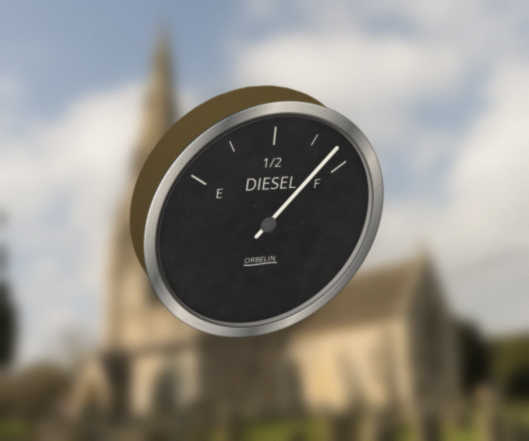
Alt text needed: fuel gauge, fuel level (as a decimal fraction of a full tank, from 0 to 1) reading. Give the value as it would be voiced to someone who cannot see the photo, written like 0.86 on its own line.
0.875
